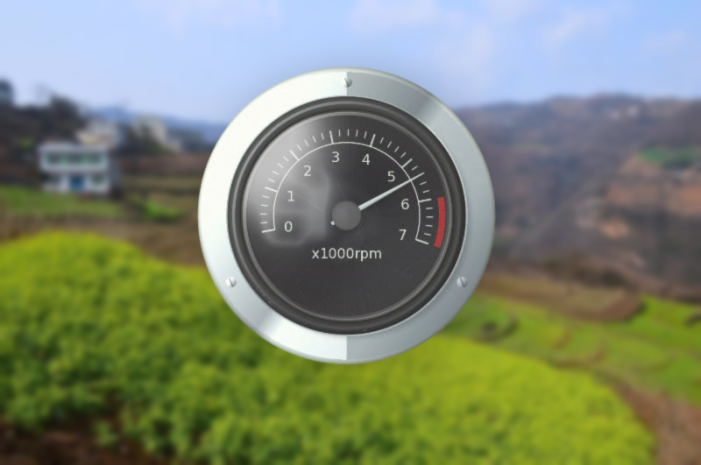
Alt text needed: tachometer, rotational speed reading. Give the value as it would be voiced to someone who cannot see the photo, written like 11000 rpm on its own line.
5400 rpm
